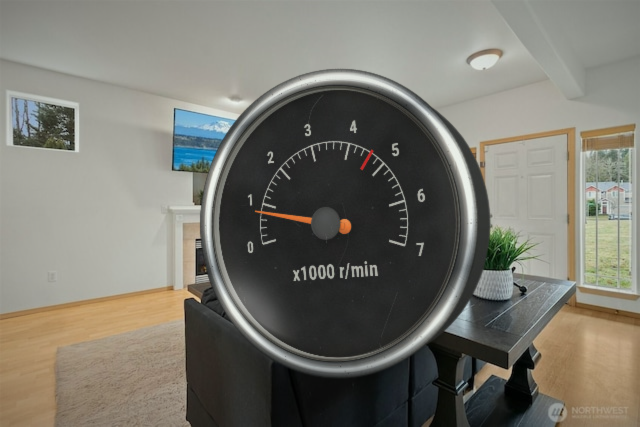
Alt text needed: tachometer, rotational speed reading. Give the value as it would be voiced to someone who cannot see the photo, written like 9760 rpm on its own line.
800 rpm
